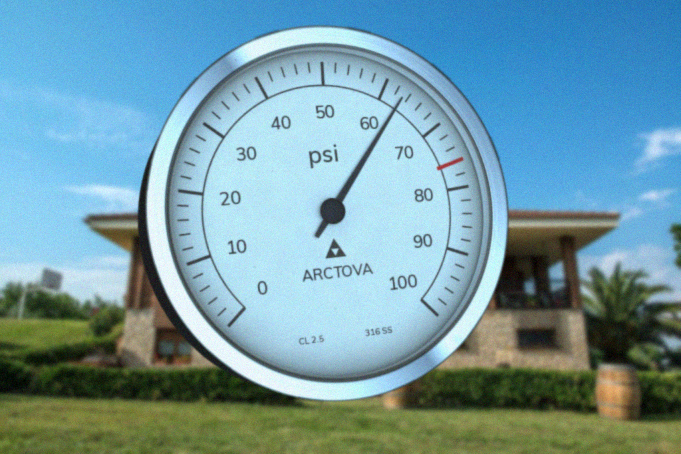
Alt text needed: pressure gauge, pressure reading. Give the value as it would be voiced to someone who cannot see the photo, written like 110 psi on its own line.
63 psi
